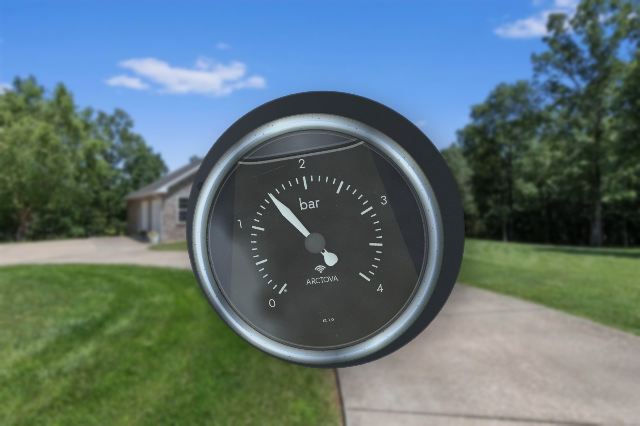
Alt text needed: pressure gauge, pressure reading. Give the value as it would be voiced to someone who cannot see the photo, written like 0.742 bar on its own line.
1.5 bar
